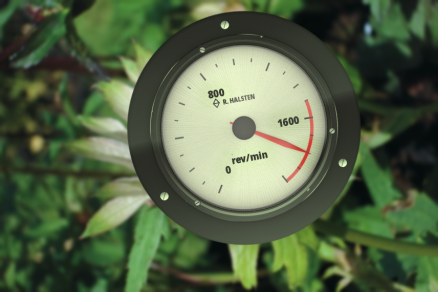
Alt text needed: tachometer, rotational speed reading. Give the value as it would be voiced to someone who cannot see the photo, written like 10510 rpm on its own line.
1800 rpm
